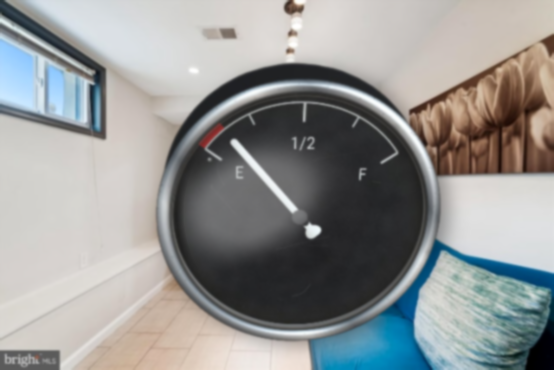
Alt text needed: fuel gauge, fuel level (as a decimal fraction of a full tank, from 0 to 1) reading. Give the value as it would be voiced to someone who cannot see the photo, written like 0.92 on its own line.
0.125
